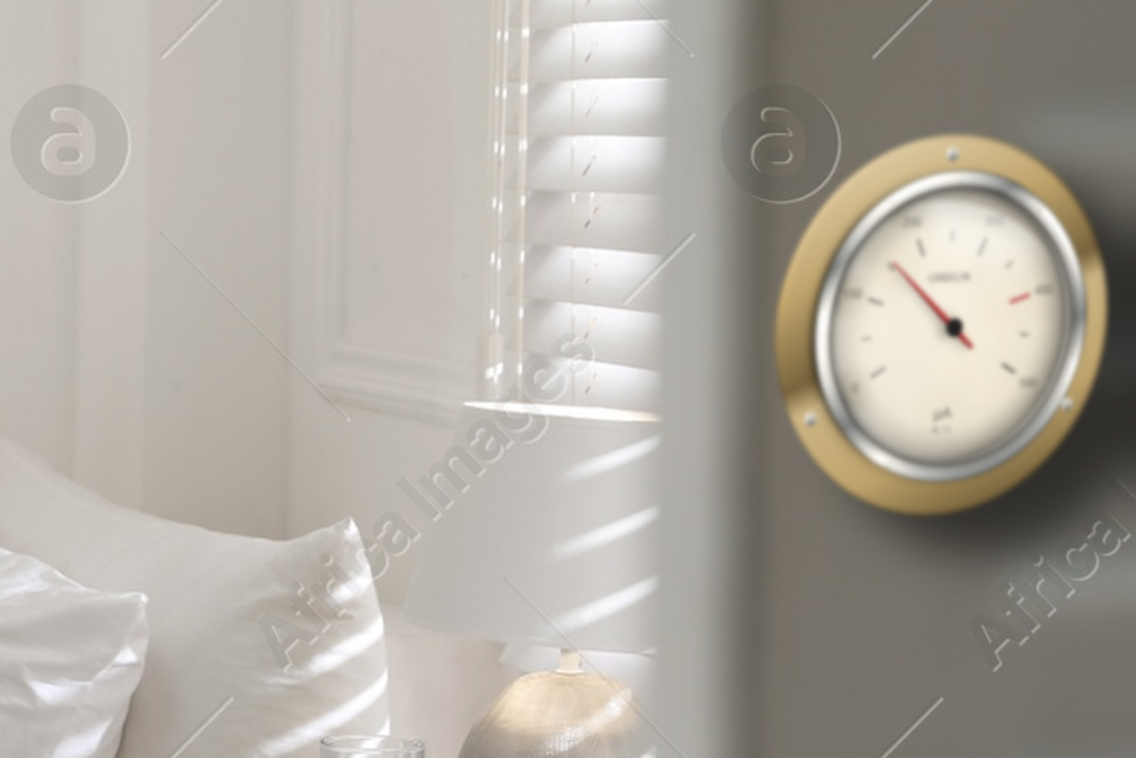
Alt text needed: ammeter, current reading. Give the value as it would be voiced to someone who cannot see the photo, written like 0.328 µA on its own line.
150 µA
